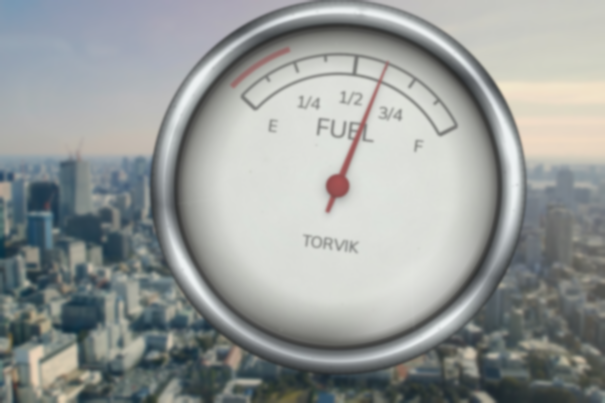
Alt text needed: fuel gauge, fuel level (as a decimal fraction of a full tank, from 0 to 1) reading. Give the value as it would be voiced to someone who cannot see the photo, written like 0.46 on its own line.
0.625
